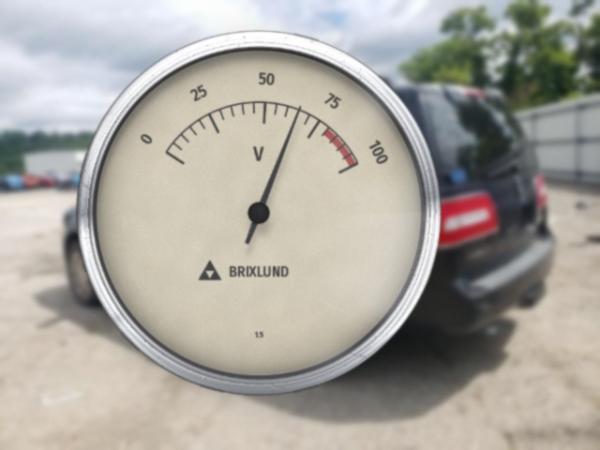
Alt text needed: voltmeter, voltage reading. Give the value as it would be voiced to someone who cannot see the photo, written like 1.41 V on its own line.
65 V
